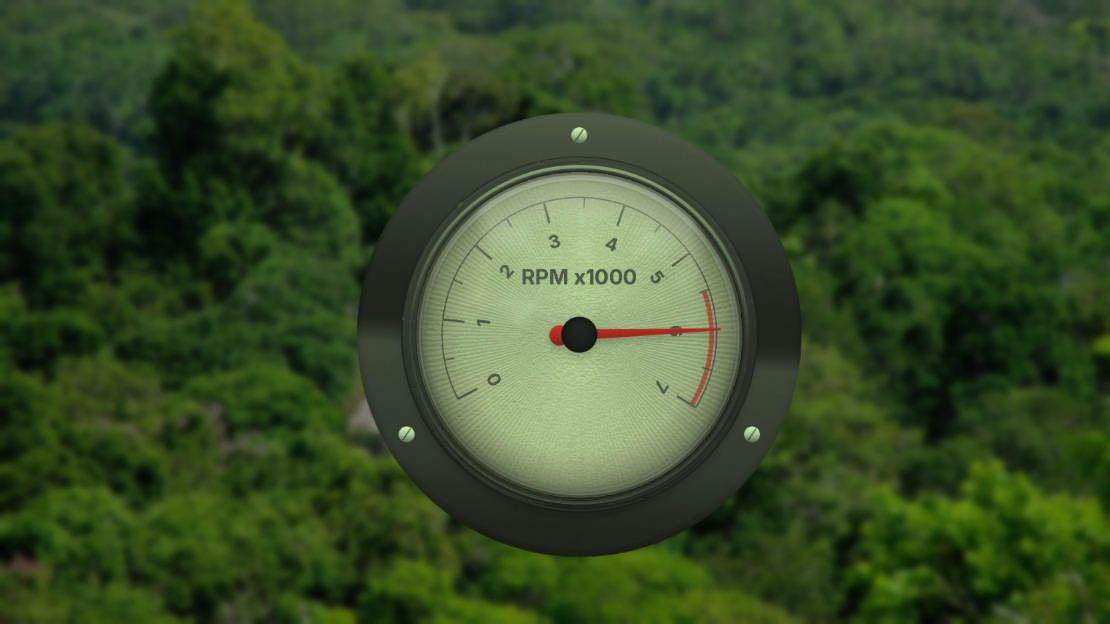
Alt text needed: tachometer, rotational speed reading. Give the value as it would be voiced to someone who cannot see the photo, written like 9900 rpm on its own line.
6000 rpm
